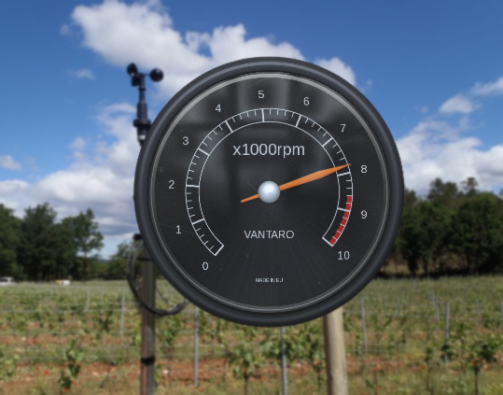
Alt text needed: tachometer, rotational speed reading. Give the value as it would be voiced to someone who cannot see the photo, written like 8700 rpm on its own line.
7800 rpm
